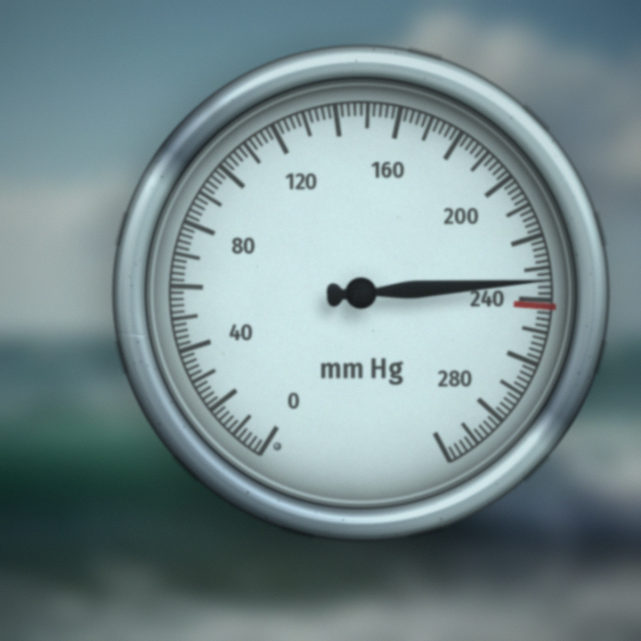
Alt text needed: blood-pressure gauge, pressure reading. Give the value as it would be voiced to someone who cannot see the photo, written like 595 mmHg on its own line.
234 mmHg
